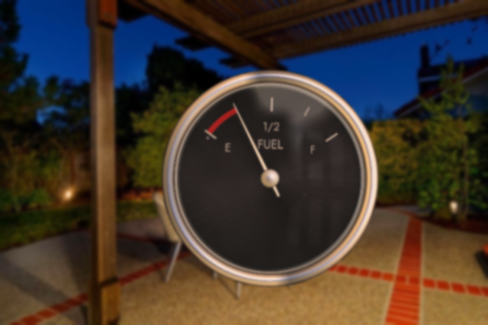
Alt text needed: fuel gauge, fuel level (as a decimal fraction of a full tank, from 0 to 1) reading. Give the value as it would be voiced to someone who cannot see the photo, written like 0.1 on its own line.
0.25
